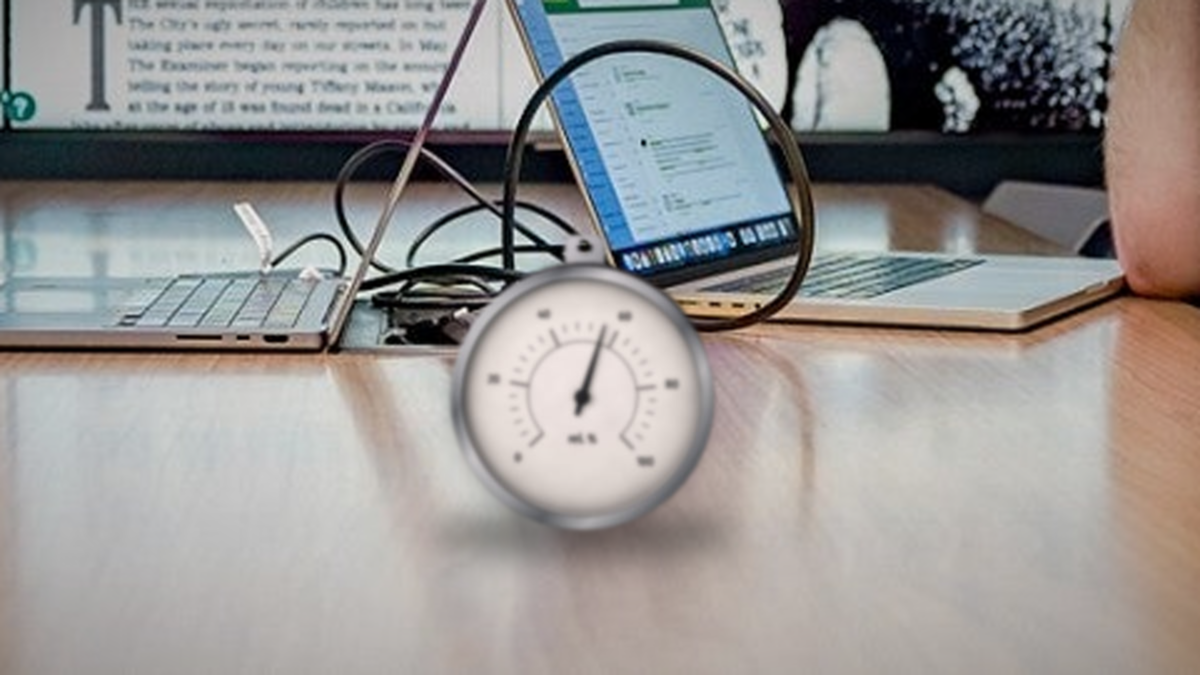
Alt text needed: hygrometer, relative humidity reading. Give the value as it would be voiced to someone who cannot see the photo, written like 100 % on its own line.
56 %
